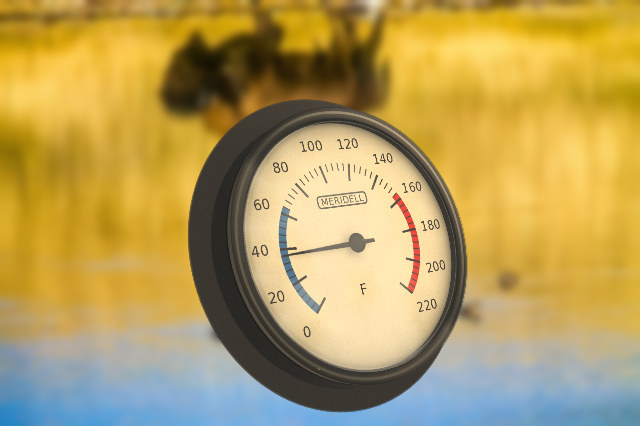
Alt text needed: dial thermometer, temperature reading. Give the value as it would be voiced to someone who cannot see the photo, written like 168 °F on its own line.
36 °F
